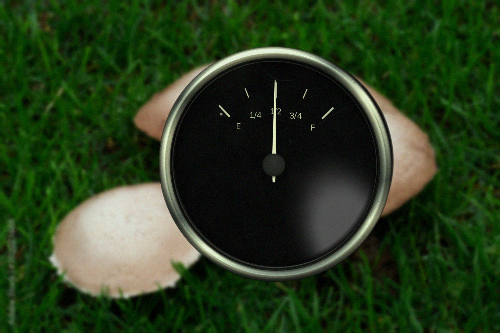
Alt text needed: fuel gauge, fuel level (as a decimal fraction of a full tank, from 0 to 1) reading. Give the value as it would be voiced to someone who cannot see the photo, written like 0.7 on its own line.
0.5
